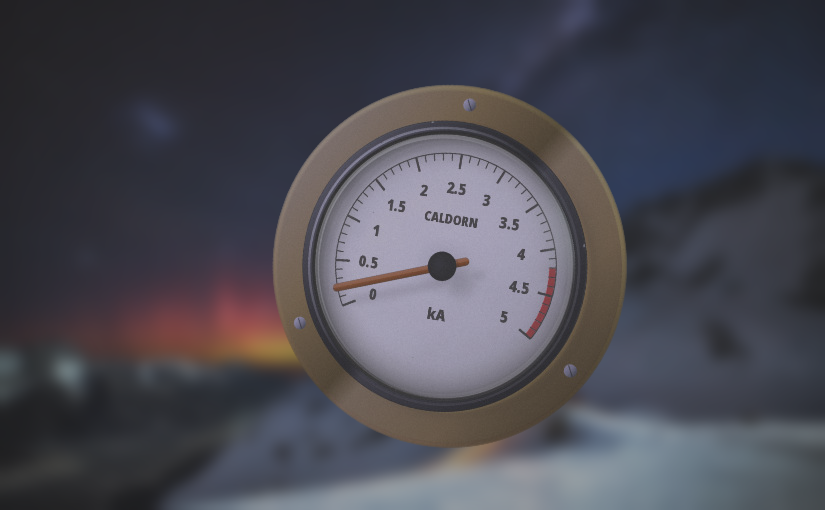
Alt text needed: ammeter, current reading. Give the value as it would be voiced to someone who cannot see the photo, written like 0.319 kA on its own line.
0.2 kA
